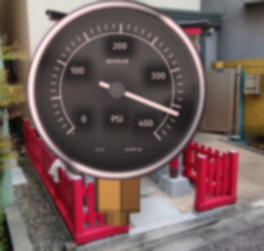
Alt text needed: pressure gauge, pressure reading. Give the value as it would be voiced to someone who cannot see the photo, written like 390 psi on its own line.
360 psi
